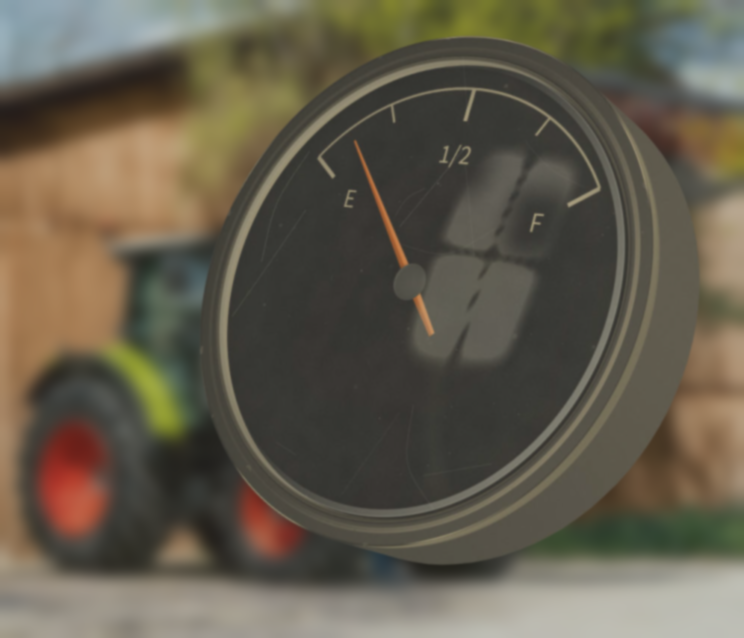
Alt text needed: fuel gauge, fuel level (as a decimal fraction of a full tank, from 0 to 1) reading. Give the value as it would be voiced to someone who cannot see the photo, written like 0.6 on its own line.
0.125
